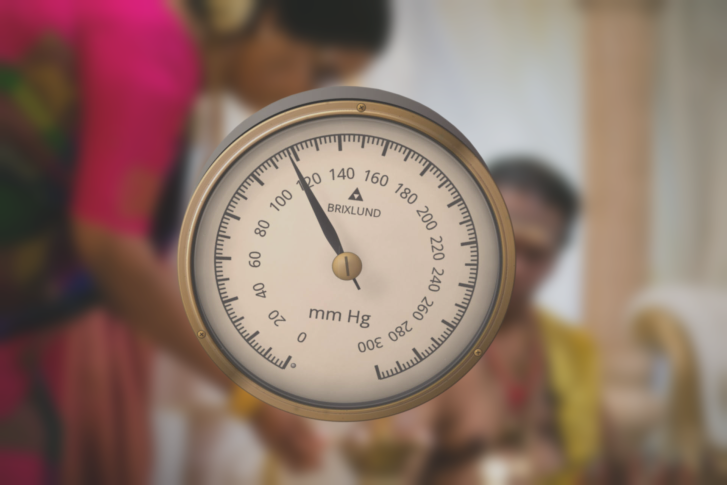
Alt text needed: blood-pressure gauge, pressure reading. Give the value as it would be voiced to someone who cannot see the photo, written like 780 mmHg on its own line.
118 mmHg
